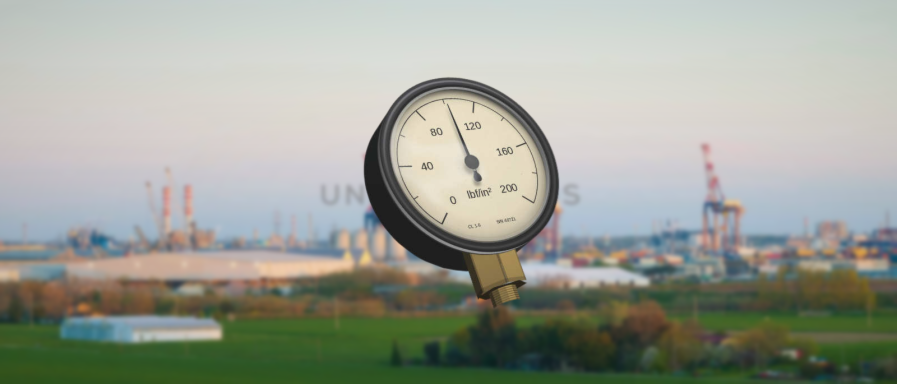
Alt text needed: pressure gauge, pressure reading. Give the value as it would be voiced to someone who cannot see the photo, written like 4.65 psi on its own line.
100 psi
